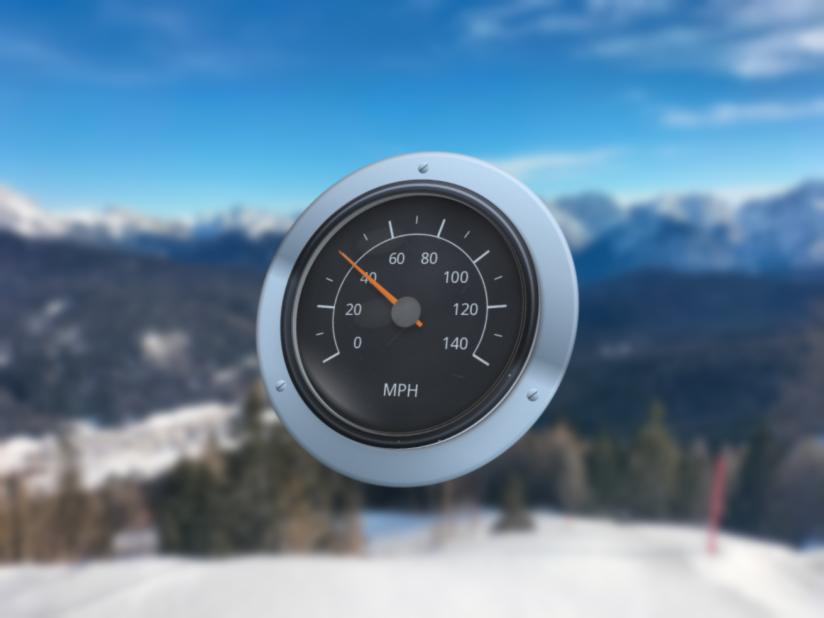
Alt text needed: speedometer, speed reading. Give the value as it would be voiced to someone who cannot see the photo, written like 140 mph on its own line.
40 mph
